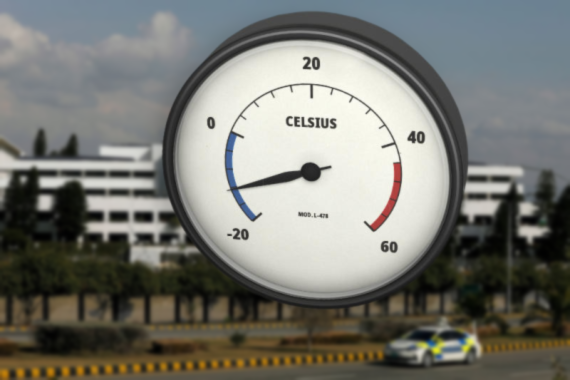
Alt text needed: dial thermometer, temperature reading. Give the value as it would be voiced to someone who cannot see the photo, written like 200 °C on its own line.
-12 °C
